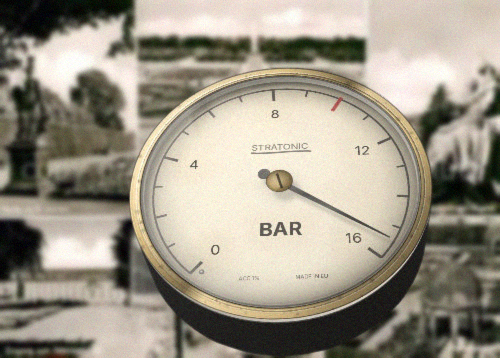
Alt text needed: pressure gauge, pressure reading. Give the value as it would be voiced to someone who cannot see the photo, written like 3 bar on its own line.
15.5 bar
